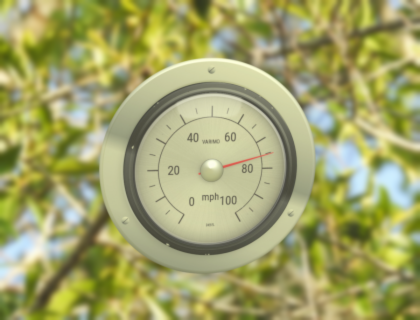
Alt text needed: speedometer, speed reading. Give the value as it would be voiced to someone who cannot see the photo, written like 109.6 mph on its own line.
75 mph
